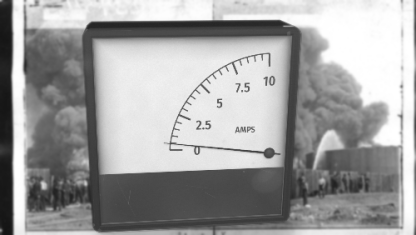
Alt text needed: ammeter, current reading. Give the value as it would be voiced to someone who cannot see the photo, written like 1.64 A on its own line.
0.5 A
